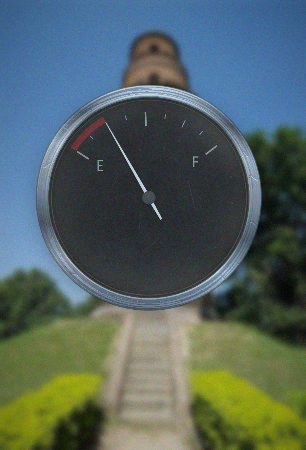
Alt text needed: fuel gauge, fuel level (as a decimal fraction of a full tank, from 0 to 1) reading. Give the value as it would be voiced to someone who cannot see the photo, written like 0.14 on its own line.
0.25
